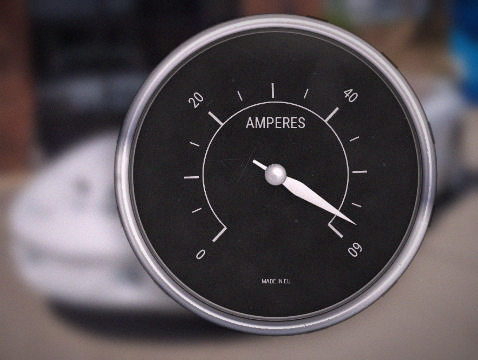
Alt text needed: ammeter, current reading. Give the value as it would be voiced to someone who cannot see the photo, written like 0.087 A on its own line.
57.5 A
